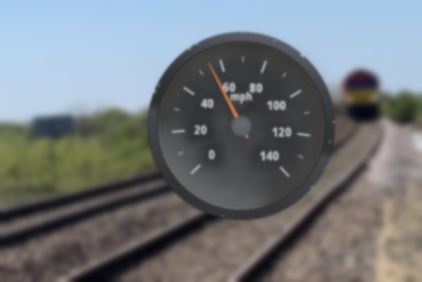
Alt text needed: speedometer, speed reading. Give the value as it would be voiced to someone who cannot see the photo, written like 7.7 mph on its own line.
55 mph
